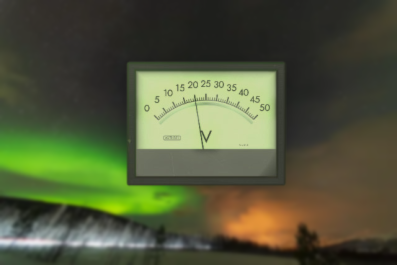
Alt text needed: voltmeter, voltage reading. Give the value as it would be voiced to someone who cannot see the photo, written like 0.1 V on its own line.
20 V
